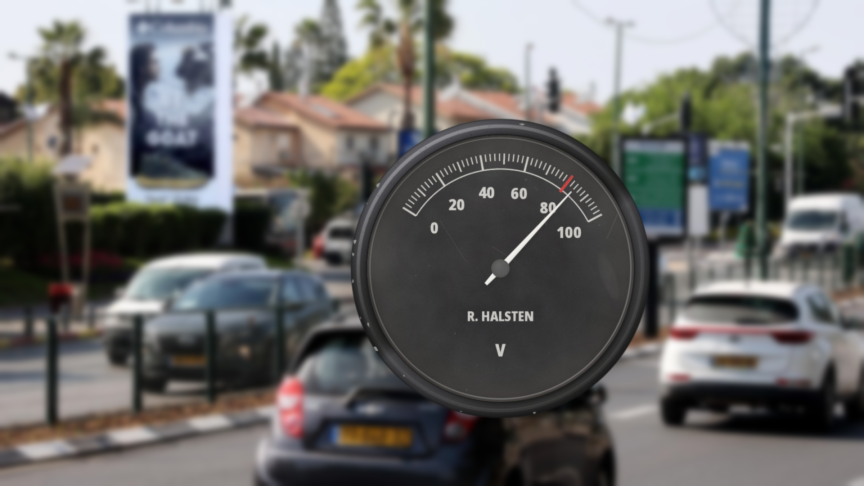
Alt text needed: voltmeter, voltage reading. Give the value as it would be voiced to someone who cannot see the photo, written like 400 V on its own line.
84 V
